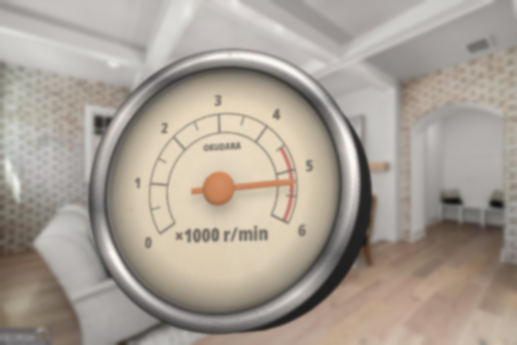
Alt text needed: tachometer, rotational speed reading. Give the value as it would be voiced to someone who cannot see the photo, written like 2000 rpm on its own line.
5250 rpm
